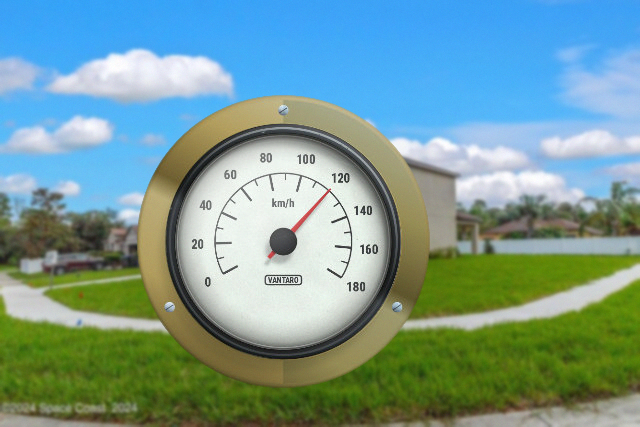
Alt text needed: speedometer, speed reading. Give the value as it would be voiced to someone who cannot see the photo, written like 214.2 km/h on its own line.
120 km/h
